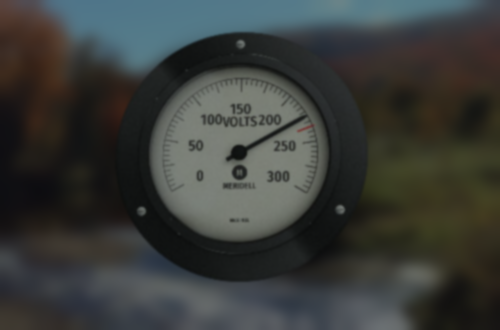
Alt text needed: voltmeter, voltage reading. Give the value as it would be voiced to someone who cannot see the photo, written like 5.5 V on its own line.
225 V
